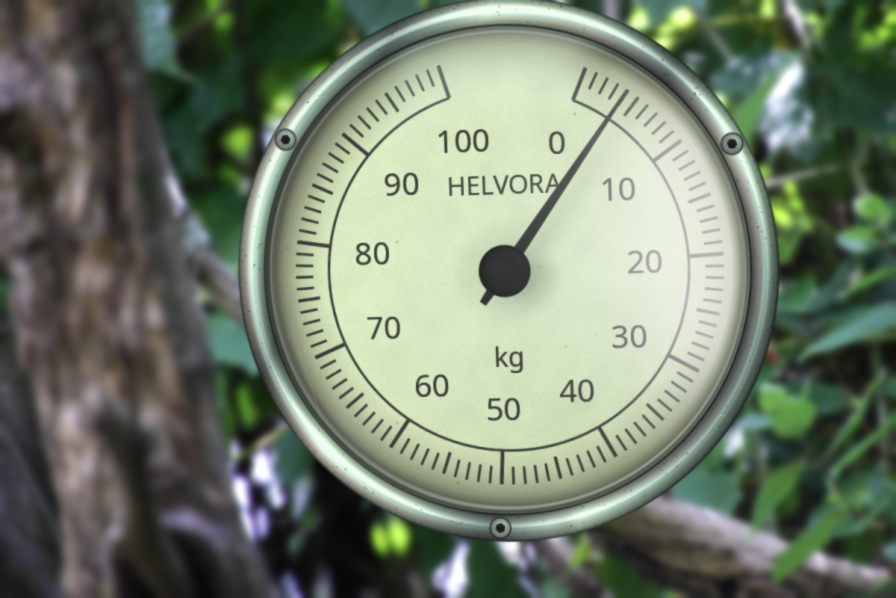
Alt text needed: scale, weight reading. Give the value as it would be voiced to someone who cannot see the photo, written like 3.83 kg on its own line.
4 kg
